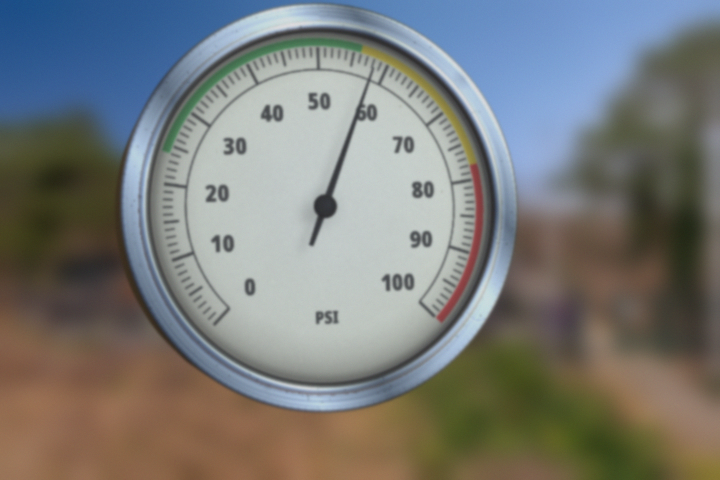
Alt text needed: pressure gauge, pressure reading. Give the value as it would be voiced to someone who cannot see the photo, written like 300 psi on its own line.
58 psi
